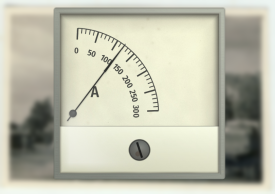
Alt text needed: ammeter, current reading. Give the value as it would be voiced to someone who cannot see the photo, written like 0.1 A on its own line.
120 A
